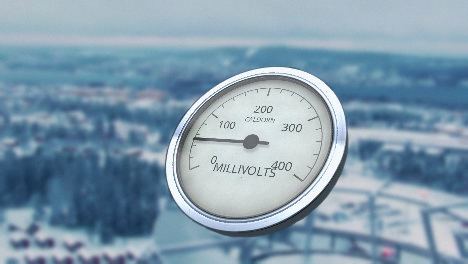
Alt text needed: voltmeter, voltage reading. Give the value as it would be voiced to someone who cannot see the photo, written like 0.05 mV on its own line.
50 mV
